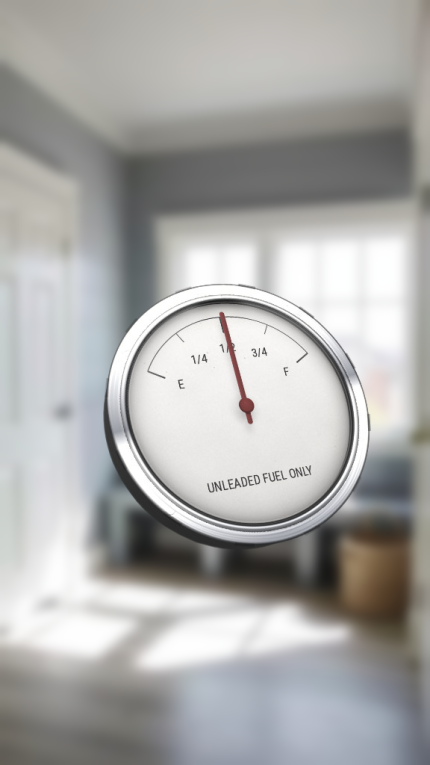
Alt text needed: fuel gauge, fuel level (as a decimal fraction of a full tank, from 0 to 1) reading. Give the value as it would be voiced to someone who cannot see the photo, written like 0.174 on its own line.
0.5
